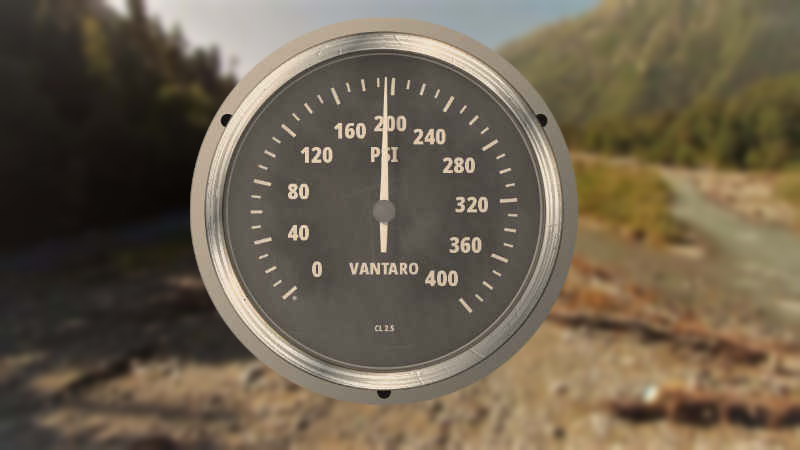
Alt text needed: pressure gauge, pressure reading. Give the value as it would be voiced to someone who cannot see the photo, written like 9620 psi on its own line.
195 psi
